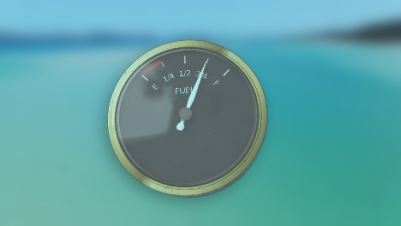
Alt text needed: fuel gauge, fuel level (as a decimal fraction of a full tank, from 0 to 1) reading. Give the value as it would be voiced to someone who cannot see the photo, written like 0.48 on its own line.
0.75
